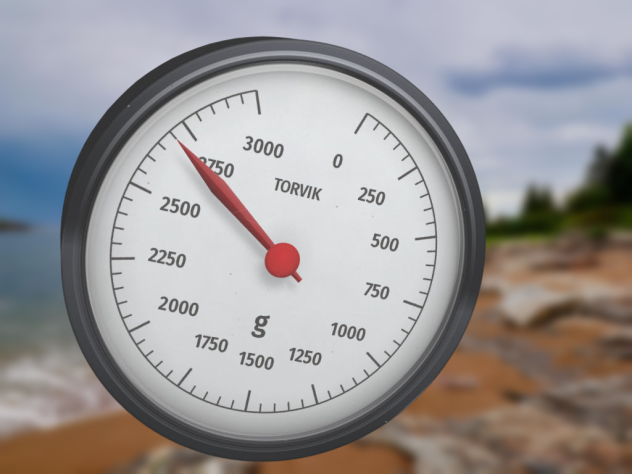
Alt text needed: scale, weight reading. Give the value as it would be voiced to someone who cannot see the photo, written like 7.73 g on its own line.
2700 g
